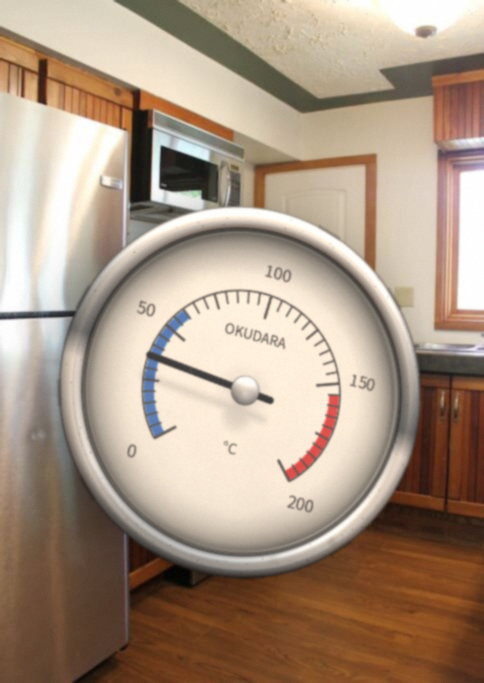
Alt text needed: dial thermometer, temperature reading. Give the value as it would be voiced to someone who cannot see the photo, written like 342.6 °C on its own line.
35 °C
